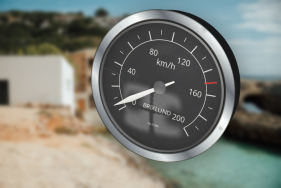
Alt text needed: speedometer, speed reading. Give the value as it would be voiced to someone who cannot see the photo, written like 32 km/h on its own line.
5 km/h
